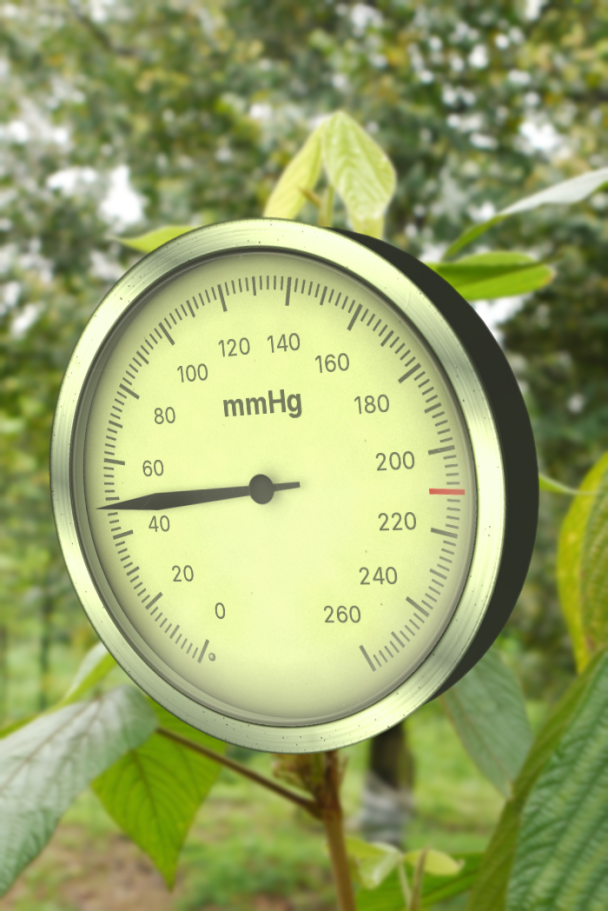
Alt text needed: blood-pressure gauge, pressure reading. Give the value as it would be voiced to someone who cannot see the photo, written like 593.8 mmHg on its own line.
48 mmHg
